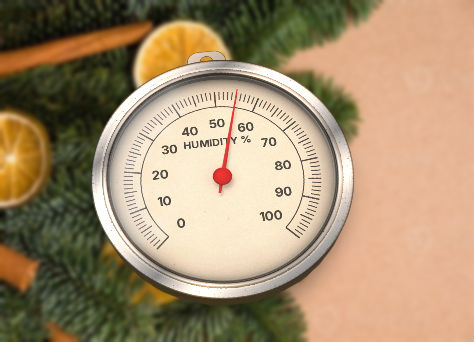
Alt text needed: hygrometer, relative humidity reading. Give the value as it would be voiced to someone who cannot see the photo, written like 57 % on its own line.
55 %
